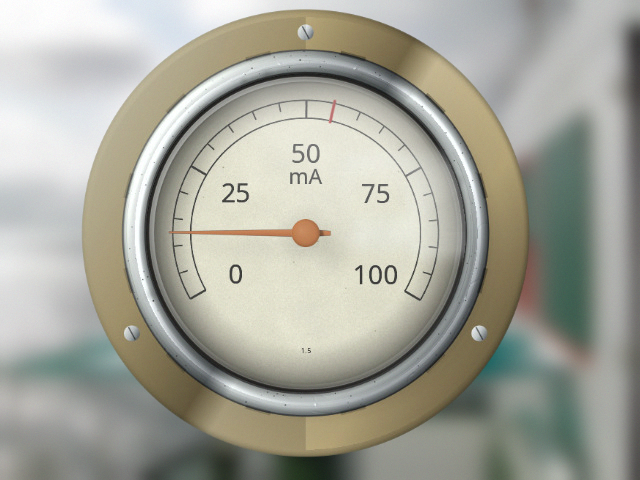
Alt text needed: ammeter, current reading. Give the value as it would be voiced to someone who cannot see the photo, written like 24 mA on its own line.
12.5 mA
